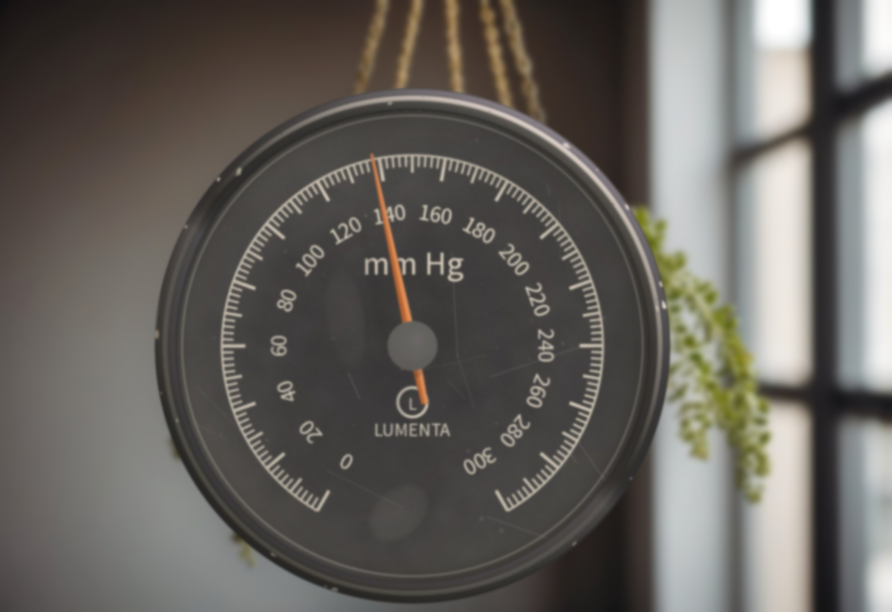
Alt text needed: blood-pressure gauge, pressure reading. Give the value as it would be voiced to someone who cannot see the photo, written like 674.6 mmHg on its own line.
138 mmHg
